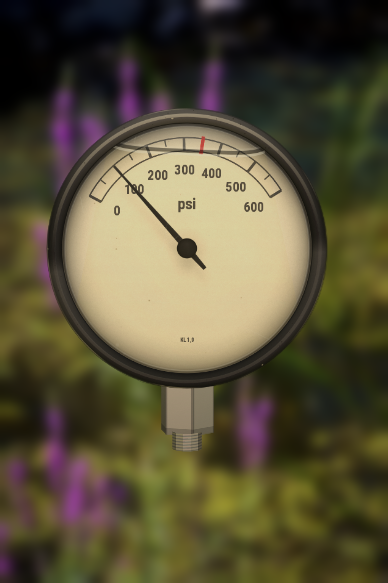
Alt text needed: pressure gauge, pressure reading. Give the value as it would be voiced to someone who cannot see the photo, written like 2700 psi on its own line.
100 psi
